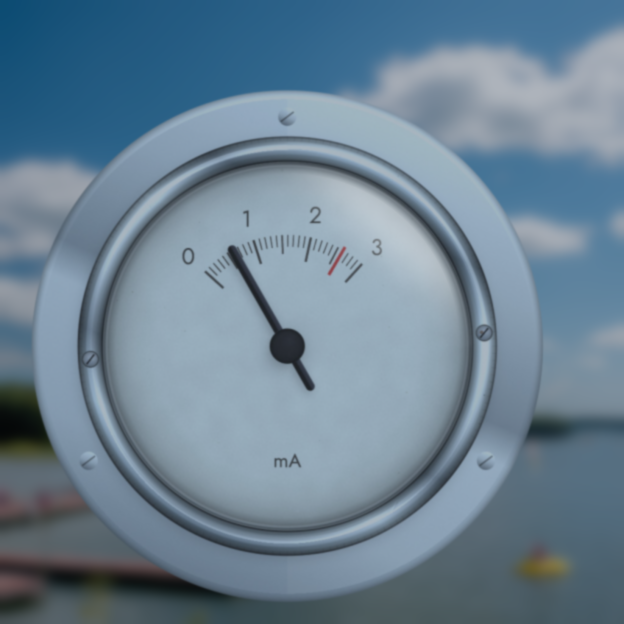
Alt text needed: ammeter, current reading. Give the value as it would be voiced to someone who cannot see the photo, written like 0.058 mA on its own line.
0.6 mA
